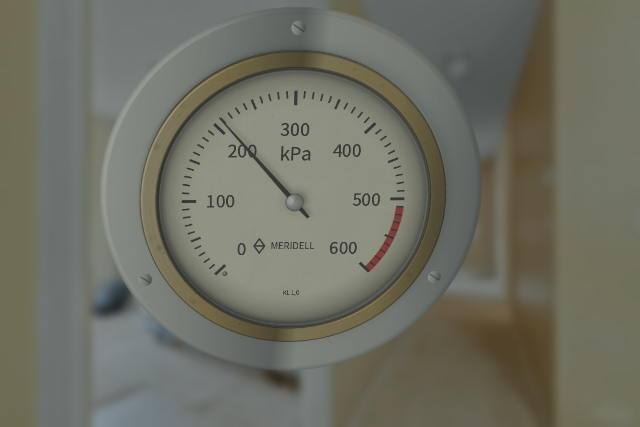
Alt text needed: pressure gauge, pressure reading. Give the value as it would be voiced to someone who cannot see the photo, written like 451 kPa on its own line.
210 kPa
